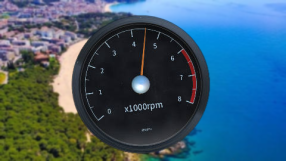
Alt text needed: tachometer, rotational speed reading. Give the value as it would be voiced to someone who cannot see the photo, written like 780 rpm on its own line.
4500 rpm
